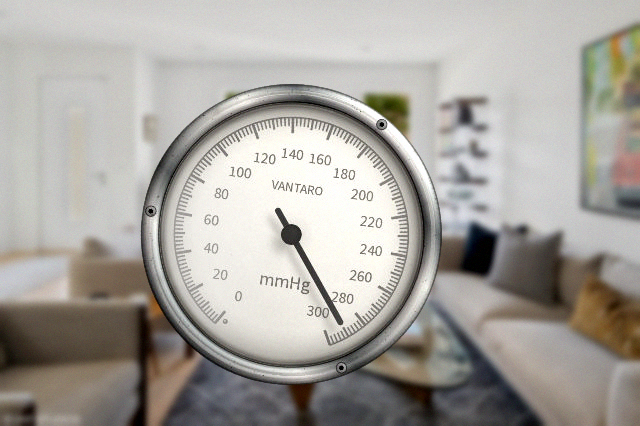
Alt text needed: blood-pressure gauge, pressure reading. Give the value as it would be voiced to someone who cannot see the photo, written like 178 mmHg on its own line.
290 mmHg
